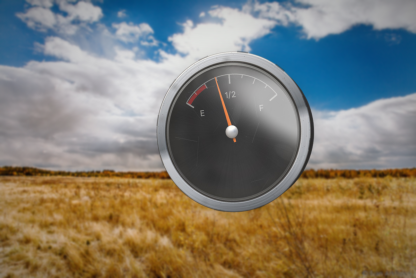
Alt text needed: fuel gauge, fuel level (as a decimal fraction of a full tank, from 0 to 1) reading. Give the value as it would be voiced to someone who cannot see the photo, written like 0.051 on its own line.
0.375
